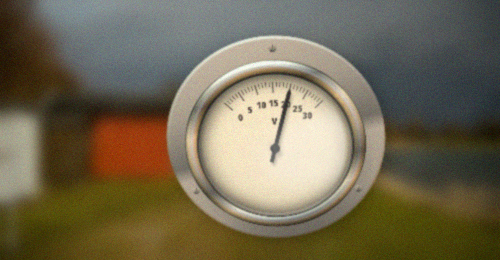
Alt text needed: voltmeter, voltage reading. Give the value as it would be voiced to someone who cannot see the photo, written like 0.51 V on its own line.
20 V
